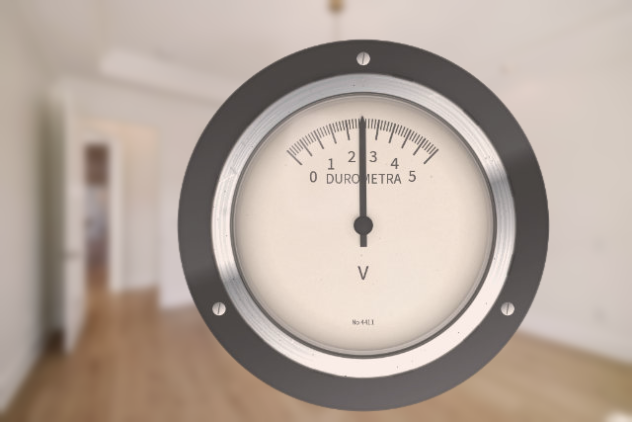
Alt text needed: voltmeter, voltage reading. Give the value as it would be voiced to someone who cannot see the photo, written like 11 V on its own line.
2.5 V
